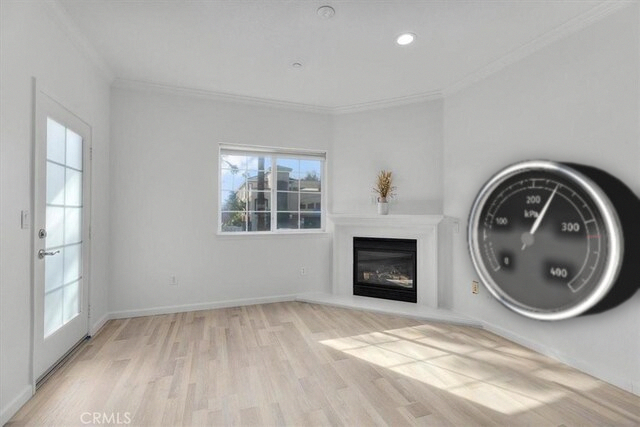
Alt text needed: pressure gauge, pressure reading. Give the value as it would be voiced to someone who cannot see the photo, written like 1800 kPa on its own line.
240 kPa
